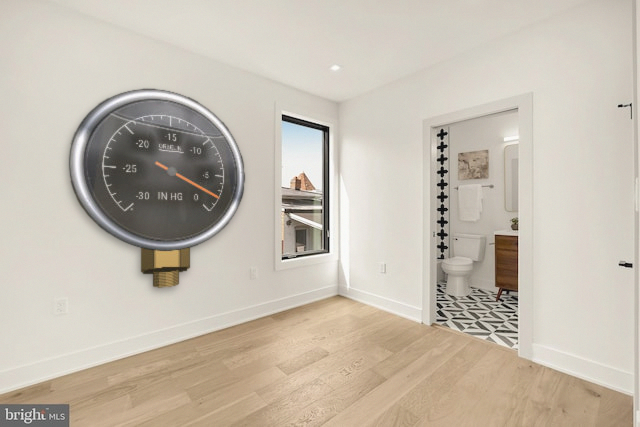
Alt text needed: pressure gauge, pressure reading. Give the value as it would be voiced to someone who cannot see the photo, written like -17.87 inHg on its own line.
-2 inHg
